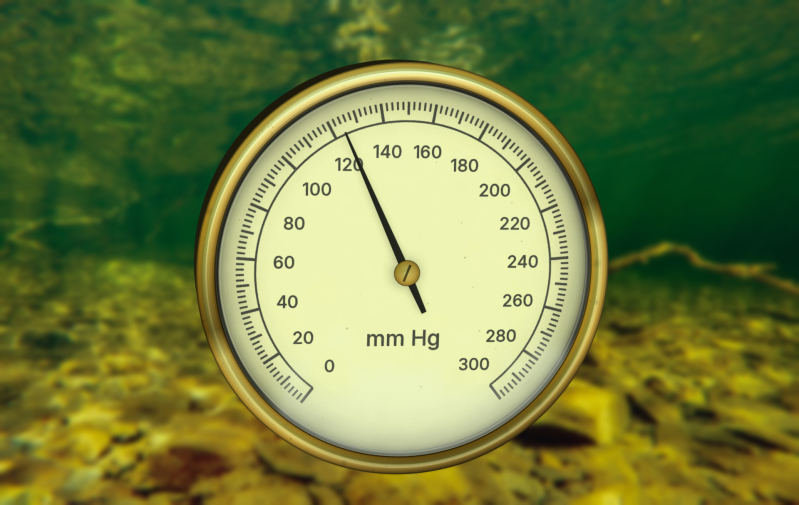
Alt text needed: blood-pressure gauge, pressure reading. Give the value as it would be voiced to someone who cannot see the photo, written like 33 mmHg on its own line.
124 mmHg
